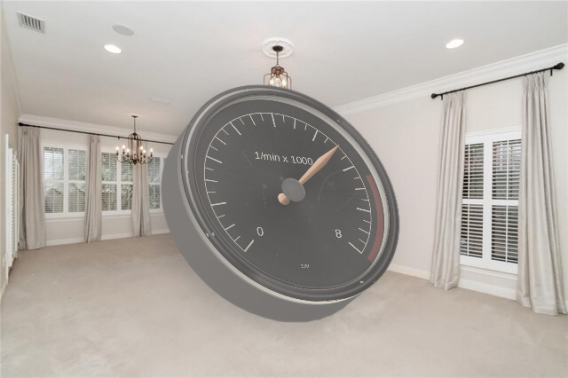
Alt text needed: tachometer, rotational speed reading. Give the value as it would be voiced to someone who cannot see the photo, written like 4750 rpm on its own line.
5500 rpm
